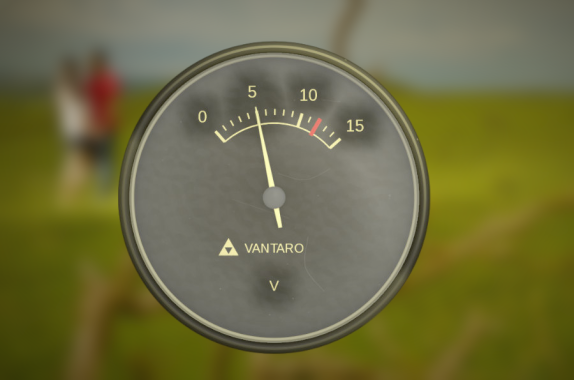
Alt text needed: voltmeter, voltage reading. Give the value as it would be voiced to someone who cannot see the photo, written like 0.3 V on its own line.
5 V
